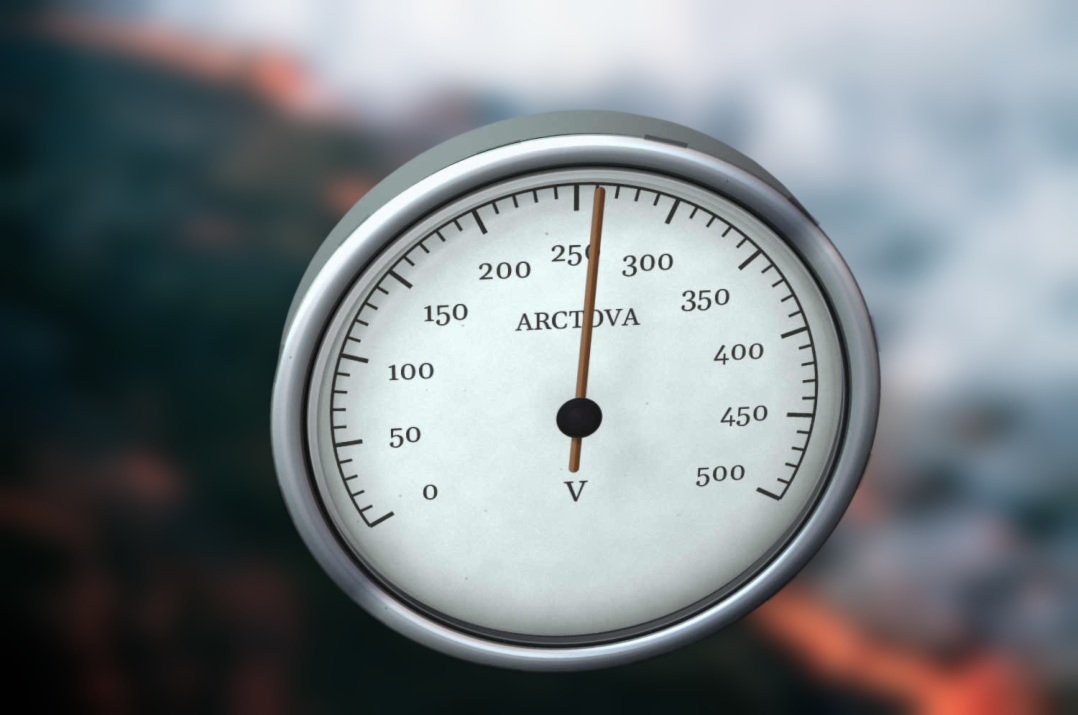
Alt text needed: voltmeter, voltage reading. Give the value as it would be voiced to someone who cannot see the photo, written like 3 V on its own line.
260 V
